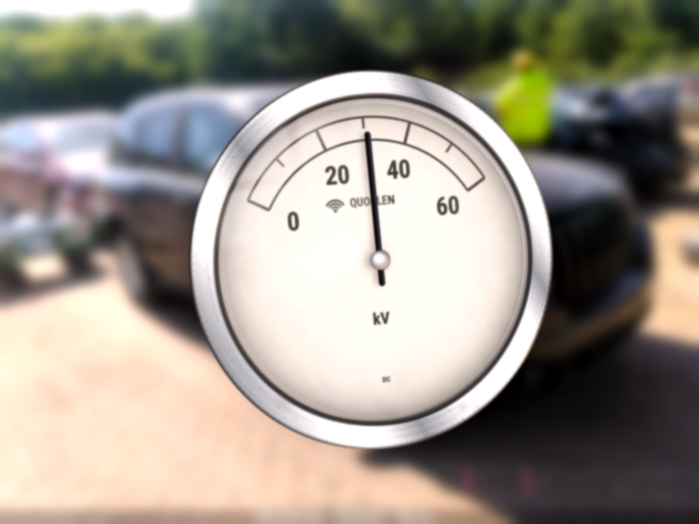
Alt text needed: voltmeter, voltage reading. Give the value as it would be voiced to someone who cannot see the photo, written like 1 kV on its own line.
30 kV
